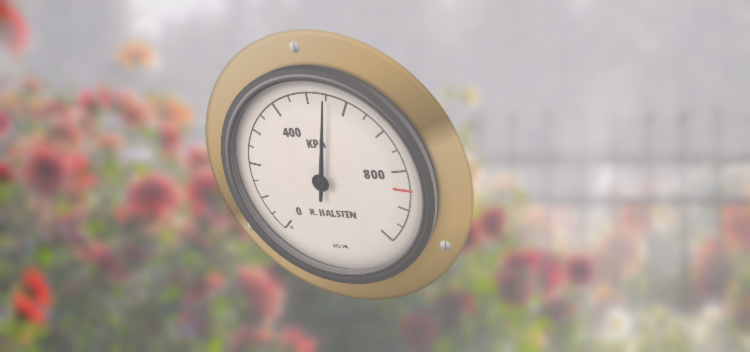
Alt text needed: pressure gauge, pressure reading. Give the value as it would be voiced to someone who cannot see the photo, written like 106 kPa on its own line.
550 kPa
